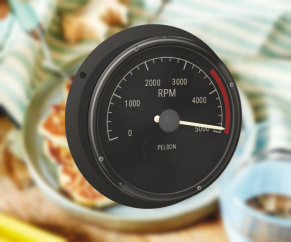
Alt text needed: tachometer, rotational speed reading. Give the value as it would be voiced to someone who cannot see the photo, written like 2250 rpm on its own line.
4900 rpm
